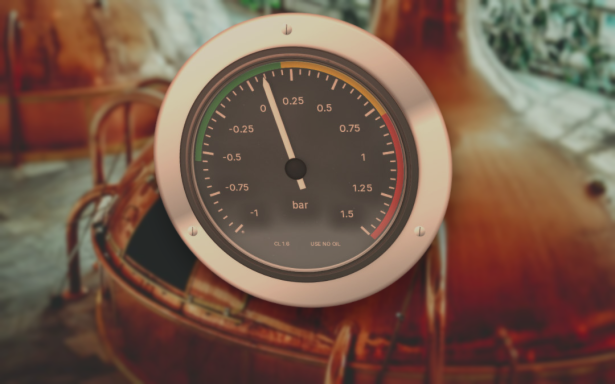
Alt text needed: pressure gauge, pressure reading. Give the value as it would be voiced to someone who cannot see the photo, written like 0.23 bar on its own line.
0.1 bar
